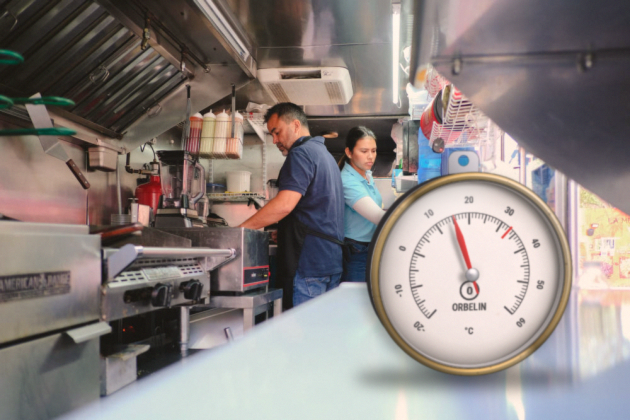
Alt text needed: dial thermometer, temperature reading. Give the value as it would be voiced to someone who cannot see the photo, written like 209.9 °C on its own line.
15 °C
